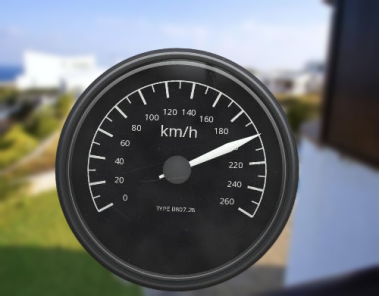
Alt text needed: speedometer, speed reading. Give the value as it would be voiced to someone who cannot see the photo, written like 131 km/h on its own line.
200 km/h
